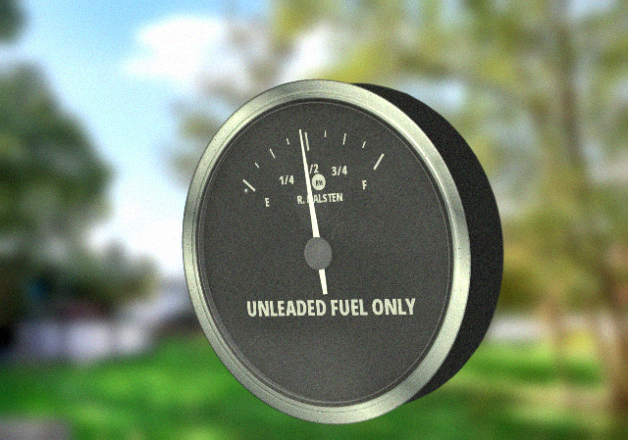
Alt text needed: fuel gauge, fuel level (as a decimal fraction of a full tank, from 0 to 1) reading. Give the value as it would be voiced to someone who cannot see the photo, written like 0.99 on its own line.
0.5
